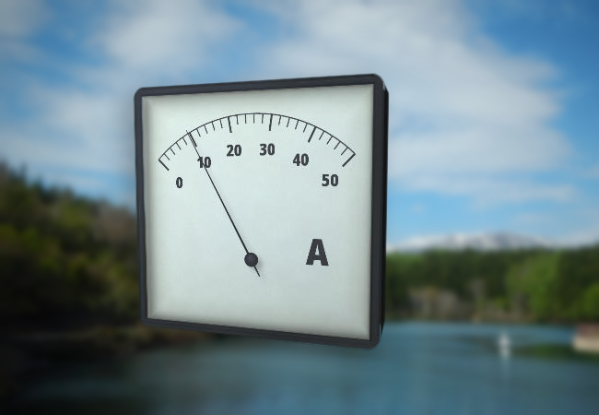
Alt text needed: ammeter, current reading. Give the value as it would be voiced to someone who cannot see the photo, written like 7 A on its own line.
10 A
